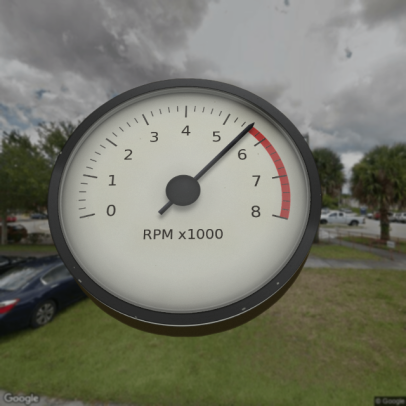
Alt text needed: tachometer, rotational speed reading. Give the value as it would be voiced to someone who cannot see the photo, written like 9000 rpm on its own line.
5600 rpm
